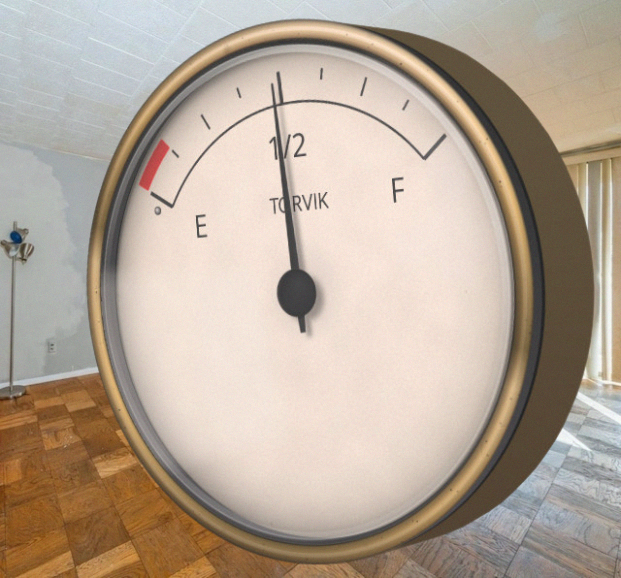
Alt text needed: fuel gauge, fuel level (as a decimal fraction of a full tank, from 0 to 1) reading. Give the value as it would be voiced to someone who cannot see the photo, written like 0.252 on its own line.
0.5
